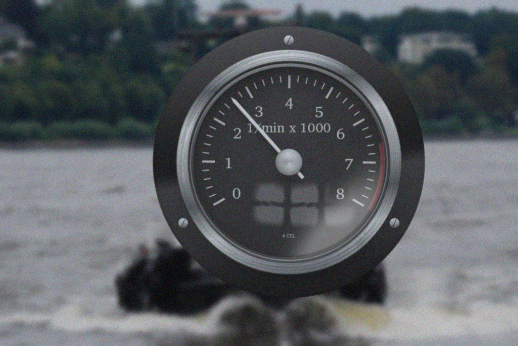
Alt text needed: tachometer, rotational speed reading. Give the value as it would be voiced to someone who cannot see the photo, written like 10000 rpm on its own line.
2600 rpm
